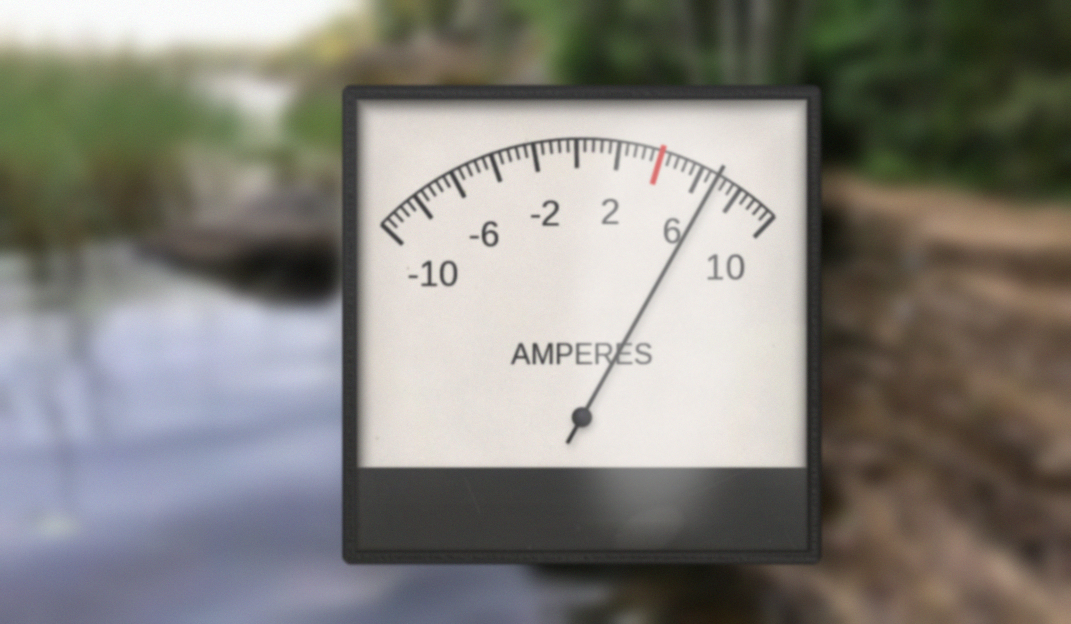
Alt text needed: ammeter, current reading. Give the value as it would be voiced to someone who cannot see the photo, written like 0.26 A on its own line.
6.8 A
